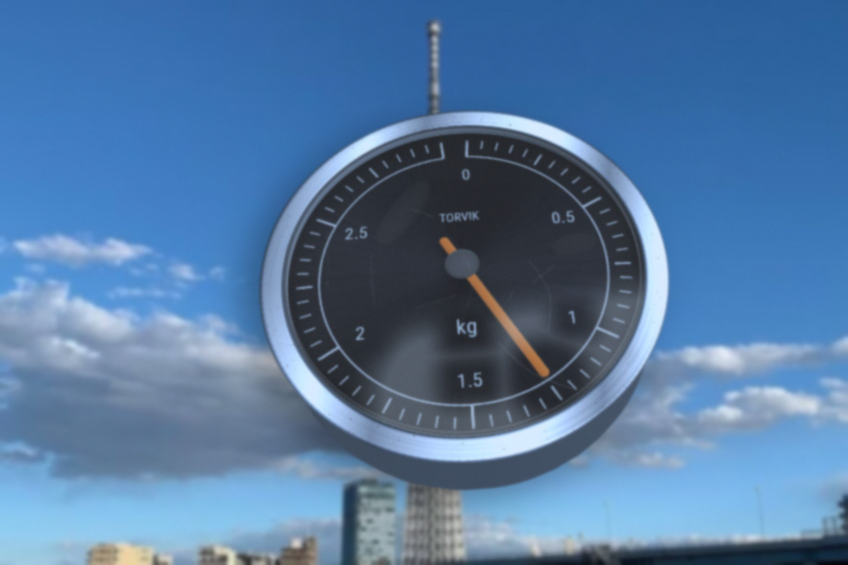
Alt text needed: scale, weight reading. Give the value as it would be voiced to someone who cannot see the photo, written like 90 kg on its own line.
1.25 kg
